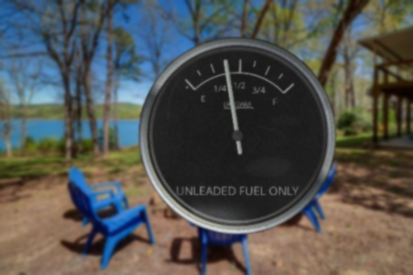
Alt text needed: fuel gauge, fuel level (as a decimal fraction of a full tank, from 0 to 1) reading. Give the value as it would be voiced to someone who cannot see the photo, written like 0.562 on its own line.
0.375
